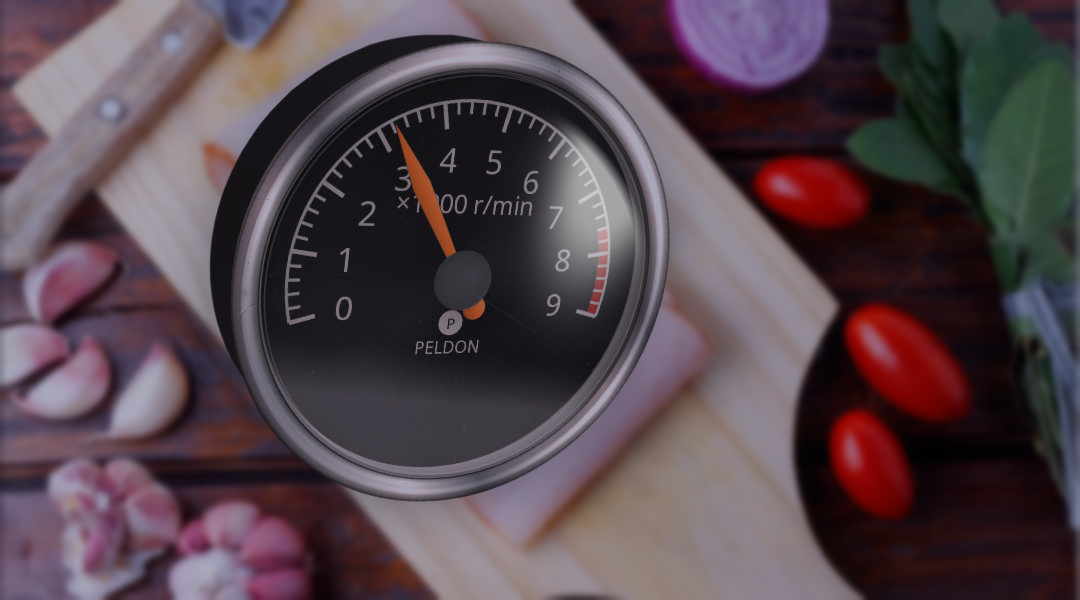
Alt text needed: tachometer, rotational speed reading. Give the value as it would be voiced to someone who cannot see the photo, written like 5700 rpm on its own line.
3200 rpm
